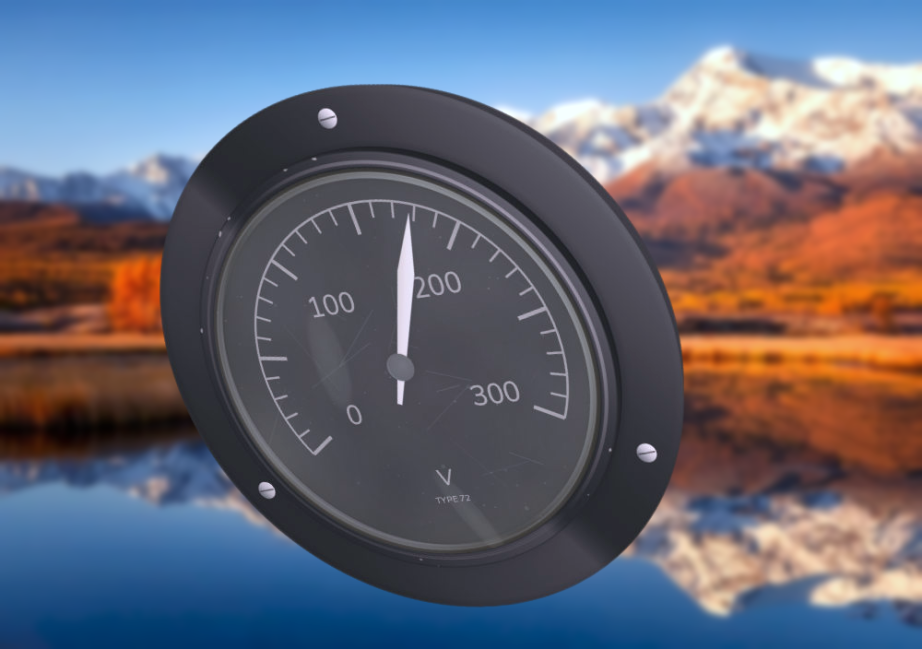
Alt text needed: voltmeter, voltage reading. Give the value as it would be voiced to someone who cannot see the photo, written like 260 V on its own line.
180 V
